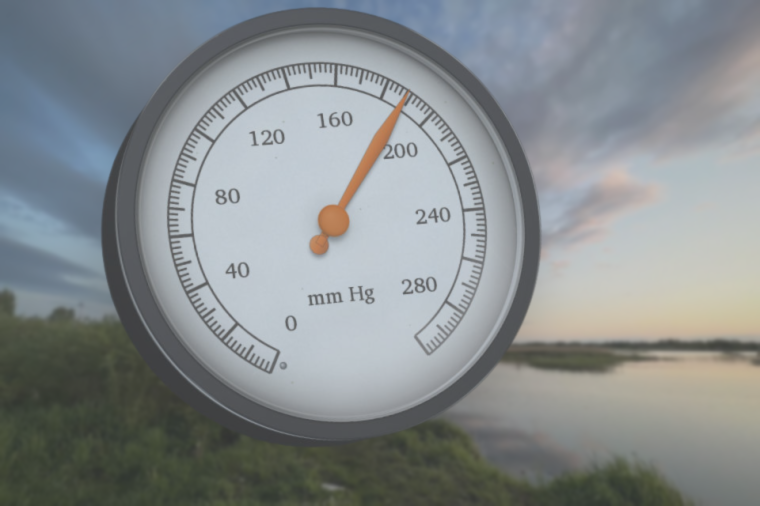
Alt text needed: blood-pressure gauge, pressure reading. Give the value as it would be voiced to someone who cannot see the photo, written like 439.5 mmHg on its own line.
188 mmHg
